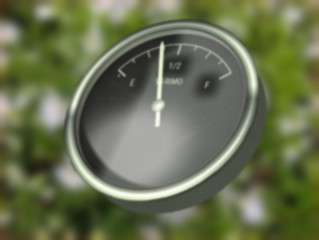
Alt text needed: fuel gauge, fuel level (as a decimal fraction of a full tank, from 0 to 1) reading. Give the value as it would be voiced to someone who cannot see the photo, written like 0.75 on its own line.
0.375
